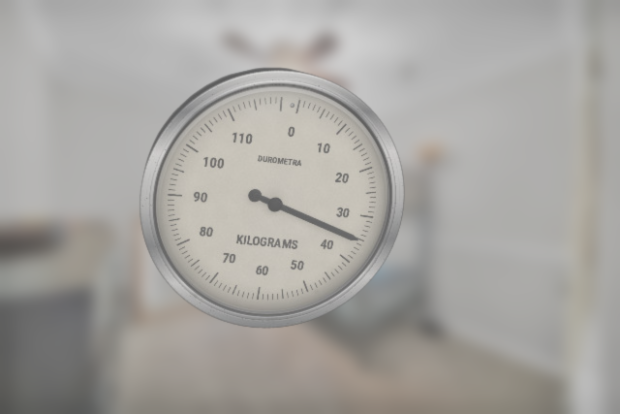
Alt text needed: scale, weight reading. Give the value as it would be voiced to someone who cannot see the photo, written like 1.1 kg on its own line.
35 kg
